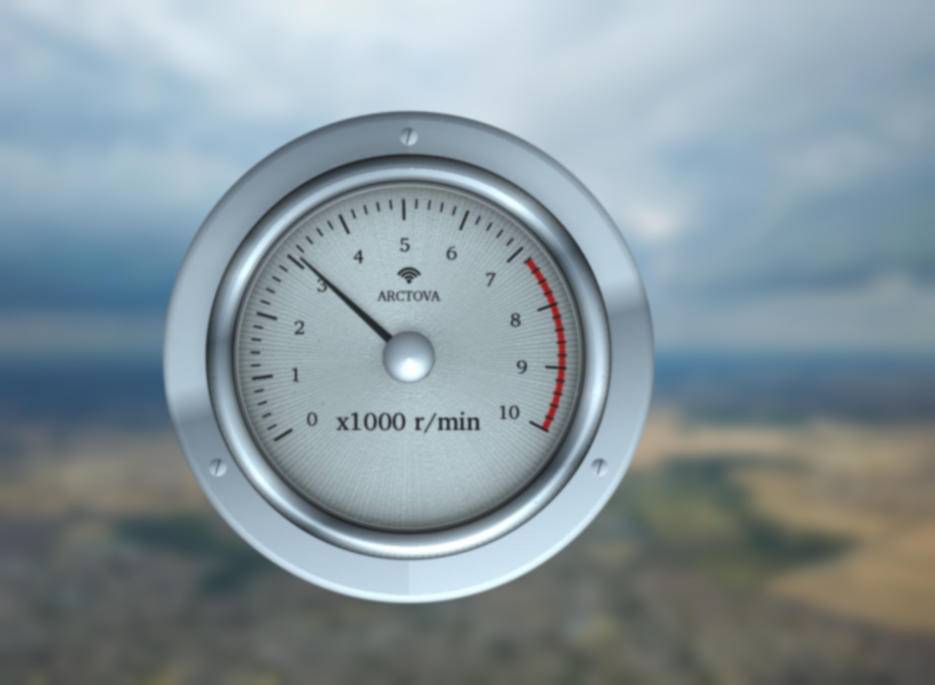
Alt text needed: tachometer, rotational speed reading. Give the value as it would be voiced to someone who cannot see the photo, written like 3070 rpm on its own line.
3100 rpm
